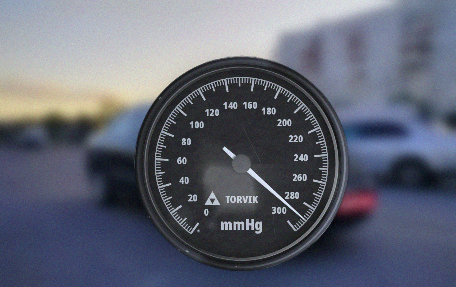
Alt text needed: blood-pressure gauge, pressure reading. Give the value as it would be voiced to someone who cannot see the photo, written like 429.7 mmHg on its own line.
290 mmHg
